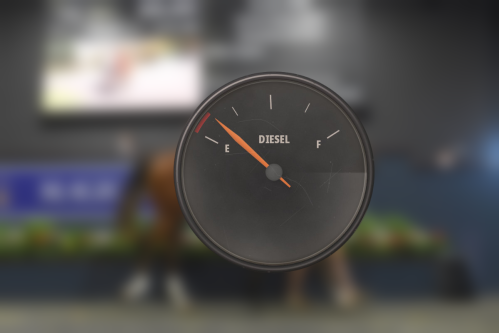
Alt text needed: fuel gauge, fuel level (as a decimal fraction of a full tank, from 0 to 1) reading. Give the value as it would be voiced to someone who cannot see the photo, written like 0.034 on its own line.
0.125
